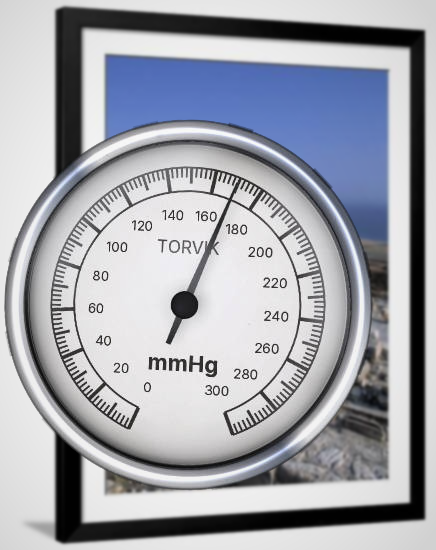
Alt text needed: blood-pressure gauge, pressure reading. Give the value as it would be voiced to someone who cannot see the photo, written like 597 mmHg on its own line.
170 mmHg
